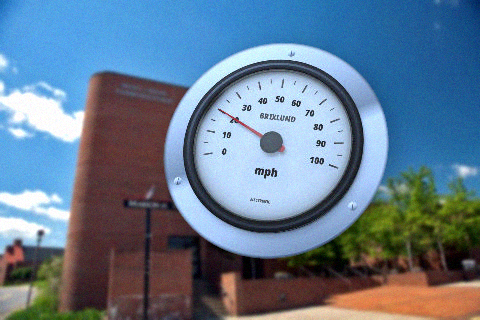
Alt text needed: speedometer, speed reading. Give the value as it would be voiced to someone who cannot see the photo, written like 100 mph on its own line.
20 mph
